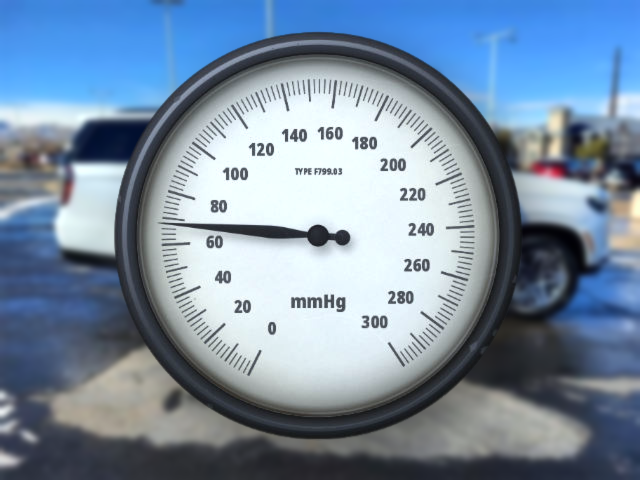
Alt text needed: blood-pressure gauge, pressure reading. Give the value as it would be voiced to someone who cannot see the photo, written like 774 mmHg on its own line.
68 mmHg
